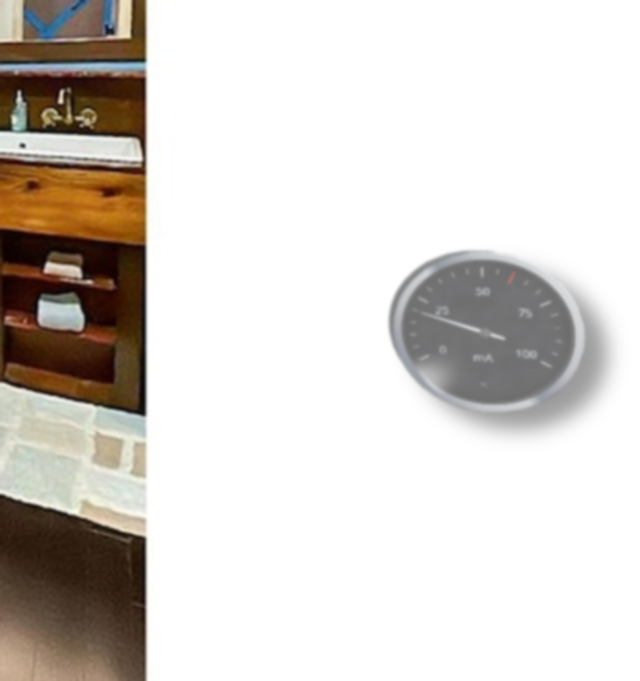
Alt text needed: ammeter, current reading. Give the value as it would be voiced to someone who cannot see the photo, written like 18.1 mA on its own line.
20 mA
